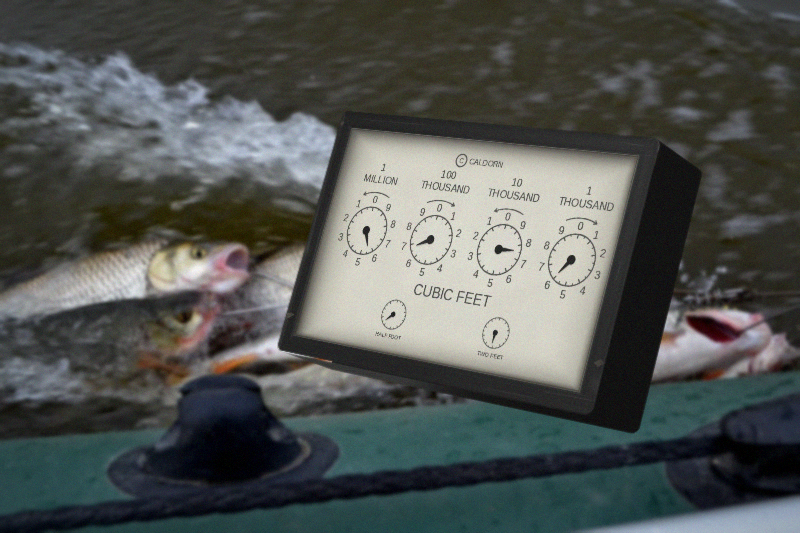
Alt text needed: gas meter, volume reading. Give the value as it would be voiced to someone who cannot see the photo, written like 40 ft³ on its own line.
567600 ft³
